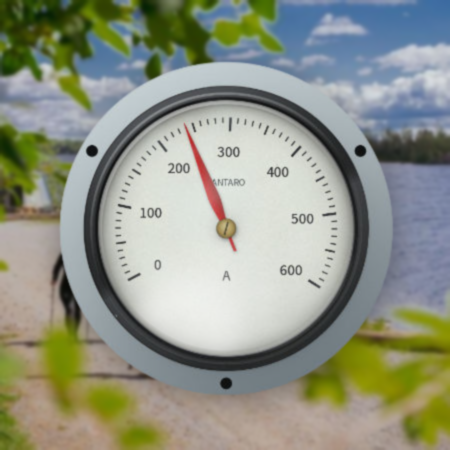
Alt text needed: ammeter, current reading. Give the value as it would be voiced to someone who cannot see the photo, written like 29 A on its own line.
240 A
